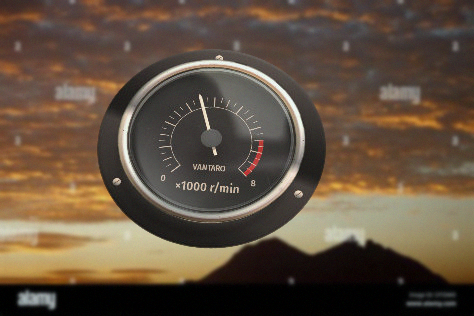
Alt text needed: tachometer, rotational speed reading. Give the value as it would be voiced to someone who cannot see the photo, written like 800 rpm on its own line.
3500 rpm
